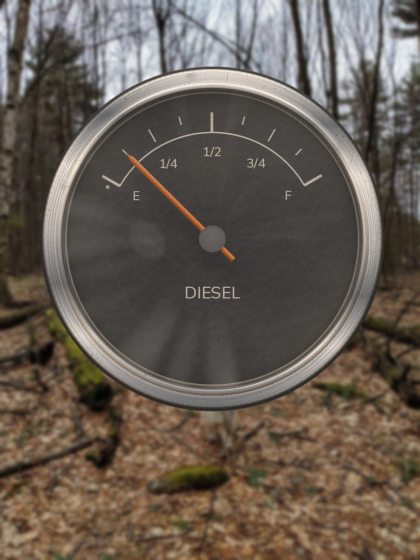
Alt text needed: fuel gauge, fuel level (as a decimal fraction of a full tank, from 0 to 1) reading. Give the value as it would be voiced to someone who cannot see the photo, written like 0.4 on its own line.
0.125
